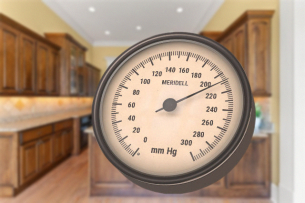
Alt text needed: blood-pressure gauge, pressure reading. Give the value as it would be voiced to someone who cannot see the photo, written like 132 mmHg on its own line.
210 mmHg
